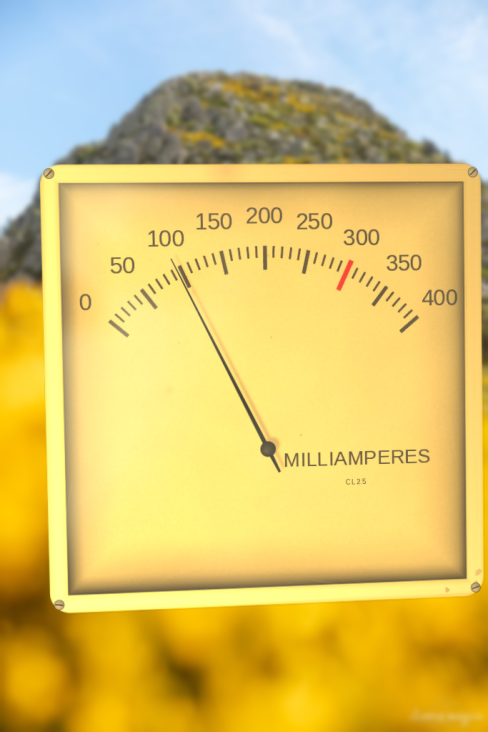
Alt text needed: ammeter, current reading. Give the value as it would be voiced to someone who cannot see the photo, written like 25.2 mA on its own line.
95 mA
